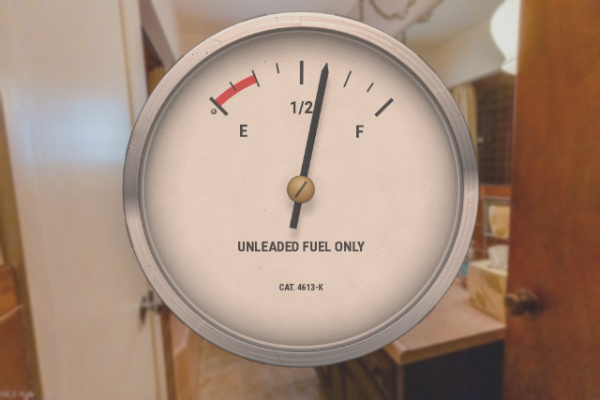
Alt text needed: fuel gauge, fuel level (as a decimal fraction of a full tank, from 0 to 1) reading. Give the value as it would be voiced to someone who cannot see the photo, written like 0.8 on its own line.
0.625
